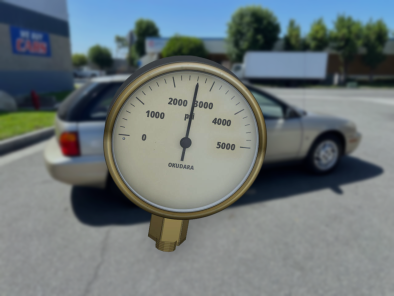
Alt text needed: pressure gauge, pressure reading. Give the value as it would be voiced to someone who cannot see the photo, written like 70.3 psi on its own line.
2600 psi
